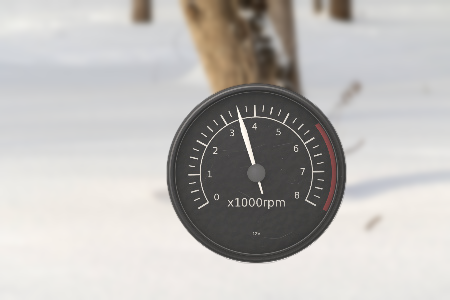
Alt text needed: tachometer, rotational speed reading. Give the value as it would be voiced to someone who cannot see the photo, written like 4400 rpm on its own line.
3500 rpm
